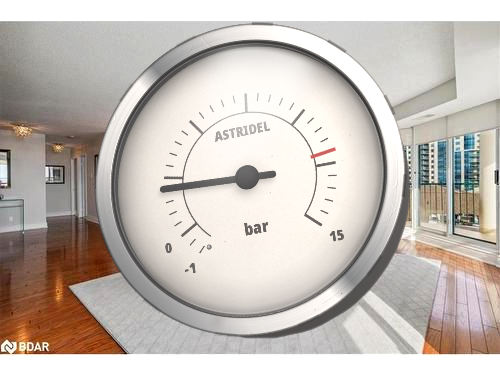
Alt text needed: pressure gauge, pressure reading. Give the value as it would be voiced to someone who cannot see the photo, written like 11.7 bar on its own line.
2 bar
